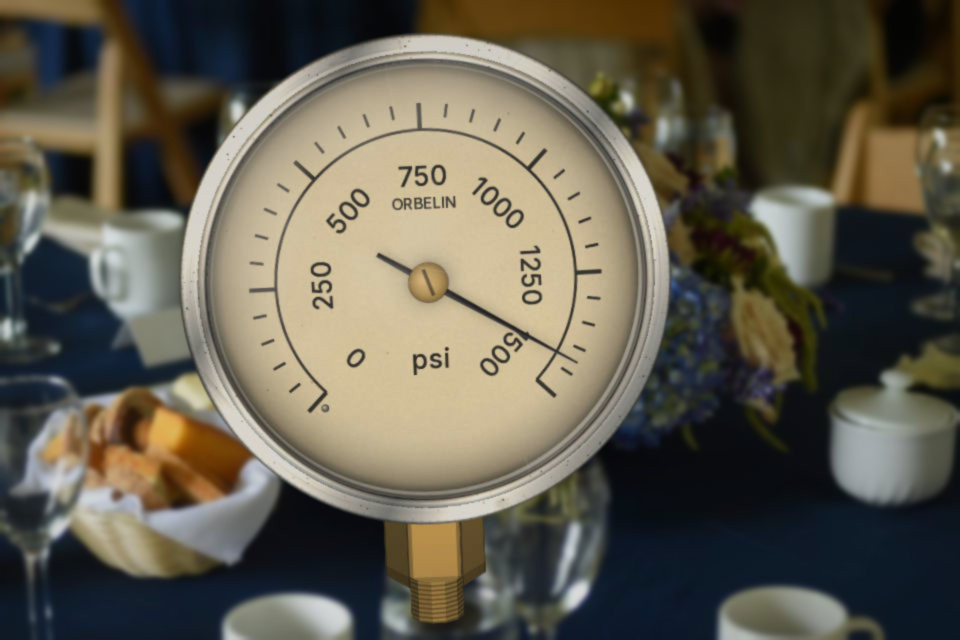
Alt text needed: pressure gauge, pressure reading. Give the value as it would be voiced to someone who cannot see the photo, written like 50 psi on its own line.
1425 psi
